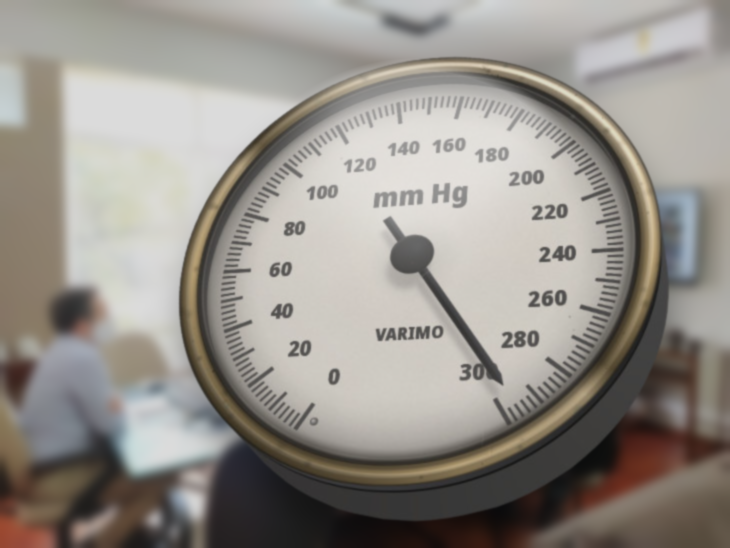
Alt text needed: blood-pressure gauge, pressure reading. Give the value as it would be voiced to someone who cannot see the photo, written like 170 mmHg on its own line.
296 mmHg
